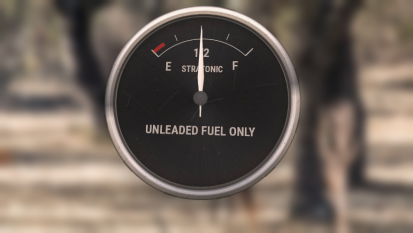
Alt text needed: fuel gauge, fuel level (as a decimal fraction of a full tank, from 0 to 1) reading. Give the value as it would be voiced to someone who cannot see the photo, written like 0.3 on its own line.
0.5
